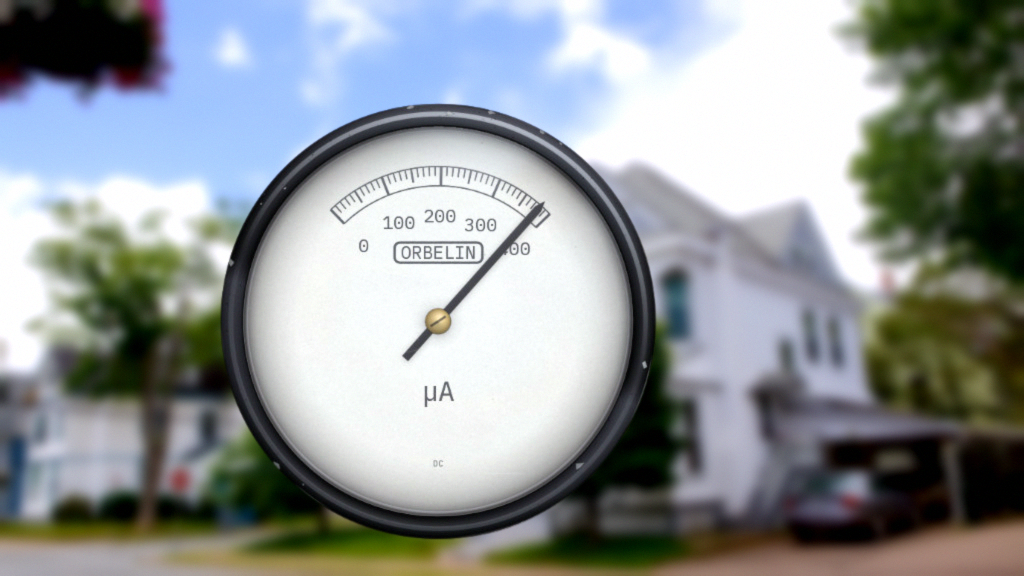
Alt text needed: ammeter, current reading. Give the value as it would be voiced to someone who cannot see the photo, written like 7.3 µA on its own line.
380 µA
